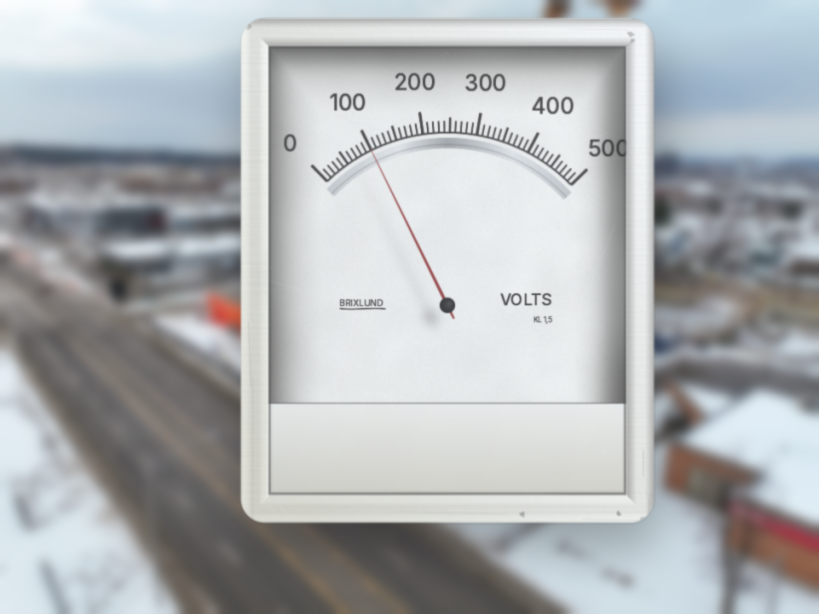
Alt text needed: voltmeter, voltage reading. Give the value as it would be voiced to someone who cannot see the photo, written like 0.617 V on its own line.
100 V
